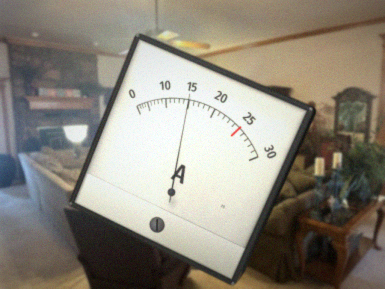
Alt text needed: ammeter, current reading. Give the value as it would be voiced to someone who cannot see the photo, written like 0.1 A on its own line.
15 A
